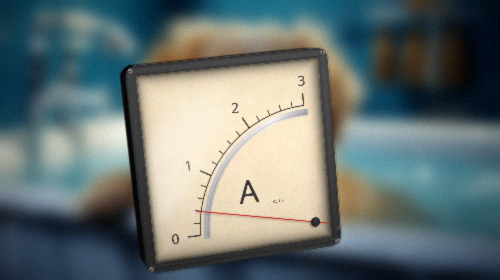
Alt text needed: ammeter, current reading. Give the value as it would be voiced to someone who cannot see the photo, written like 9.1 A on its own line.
0.4 A
